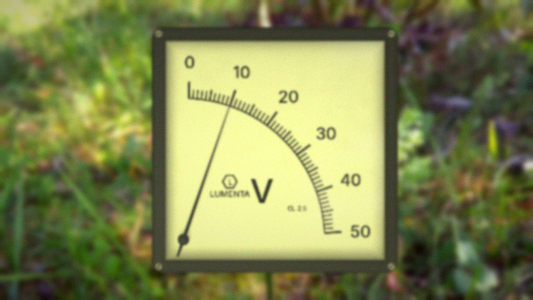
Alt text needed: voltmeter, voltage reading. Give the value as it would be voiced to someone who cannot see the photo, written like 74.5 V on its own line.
10 V
